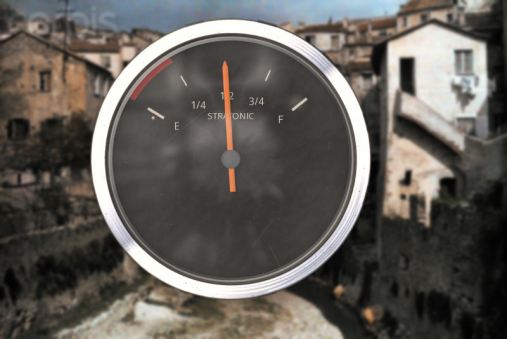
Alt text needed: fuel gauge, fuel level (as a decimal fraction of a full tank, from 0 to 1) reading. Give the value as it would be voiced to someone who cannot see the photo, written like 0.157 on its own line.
0.5
